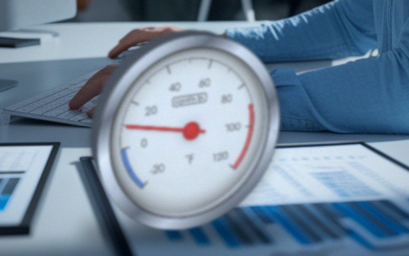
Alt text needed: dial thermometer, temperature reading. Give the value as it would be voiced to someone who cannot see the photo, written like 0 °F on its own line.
10 °F
